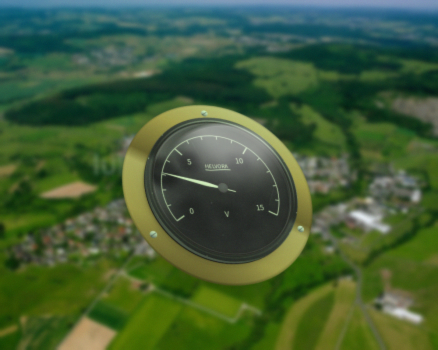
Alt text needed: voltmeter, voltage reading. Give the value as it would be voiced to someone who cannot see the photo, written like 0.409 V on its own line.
3 V
